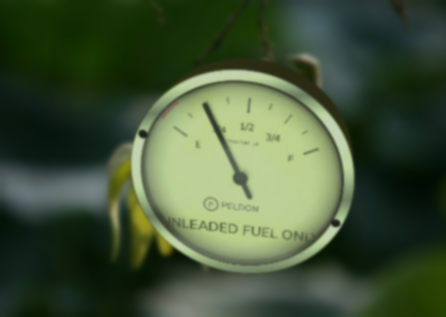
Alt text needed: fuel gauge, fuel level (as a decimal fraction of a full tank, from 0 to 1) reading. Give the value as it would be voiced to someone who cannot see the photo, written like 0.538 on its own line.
0.25
